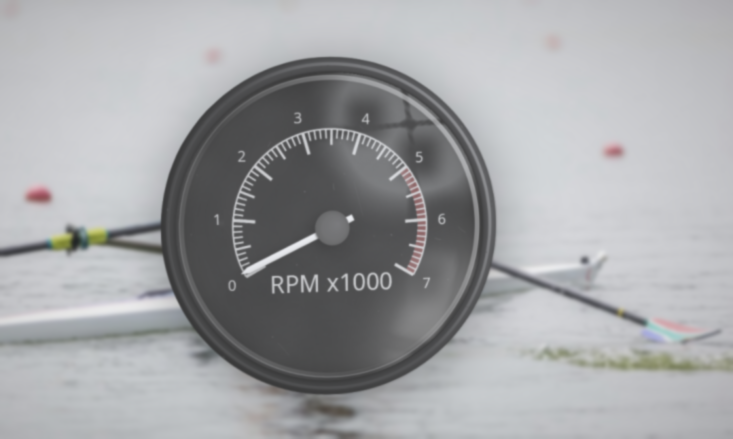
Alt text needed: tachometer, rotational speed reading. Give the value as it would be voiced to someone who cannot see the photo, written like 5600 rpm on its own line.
100 rpm
